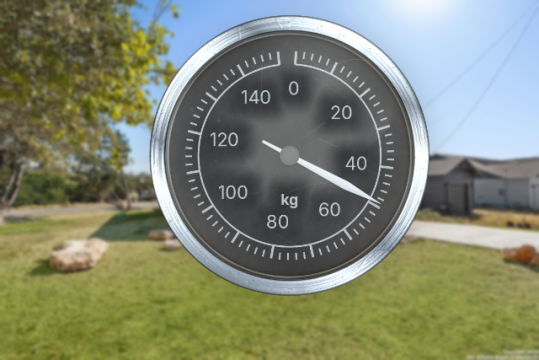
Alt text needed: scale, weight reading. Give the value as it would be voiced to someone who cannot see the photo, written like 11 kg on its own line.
49 kg
